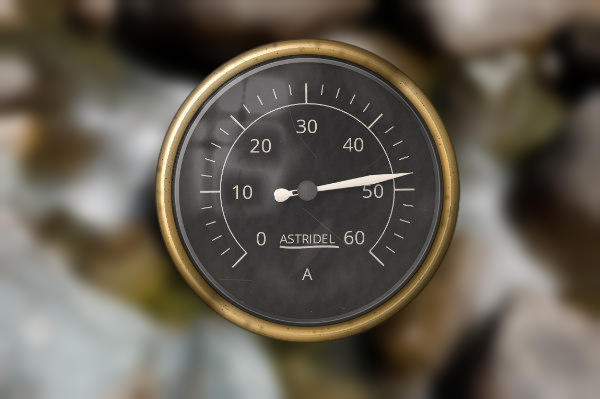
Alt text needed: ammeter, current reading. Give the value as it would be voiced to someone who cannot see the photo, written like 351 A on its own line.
48 A
